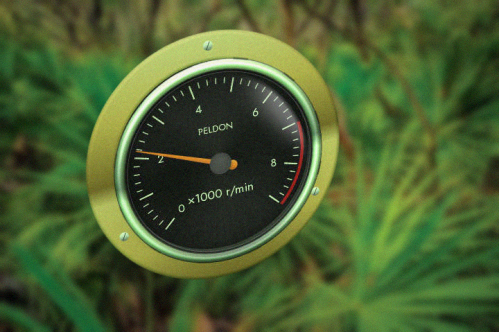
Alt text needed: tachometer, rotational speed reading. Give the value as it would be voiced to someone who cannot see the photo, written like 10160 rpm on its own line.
2200 rpm
